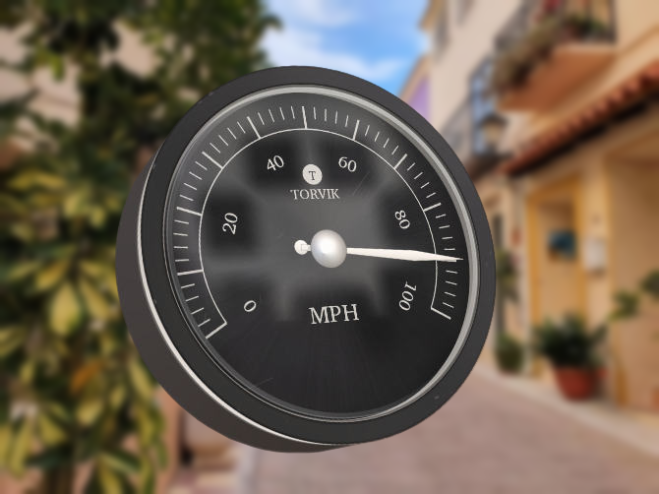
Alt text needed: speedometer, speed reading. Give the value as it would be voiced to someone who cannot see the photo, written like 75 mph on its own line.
90 mph
